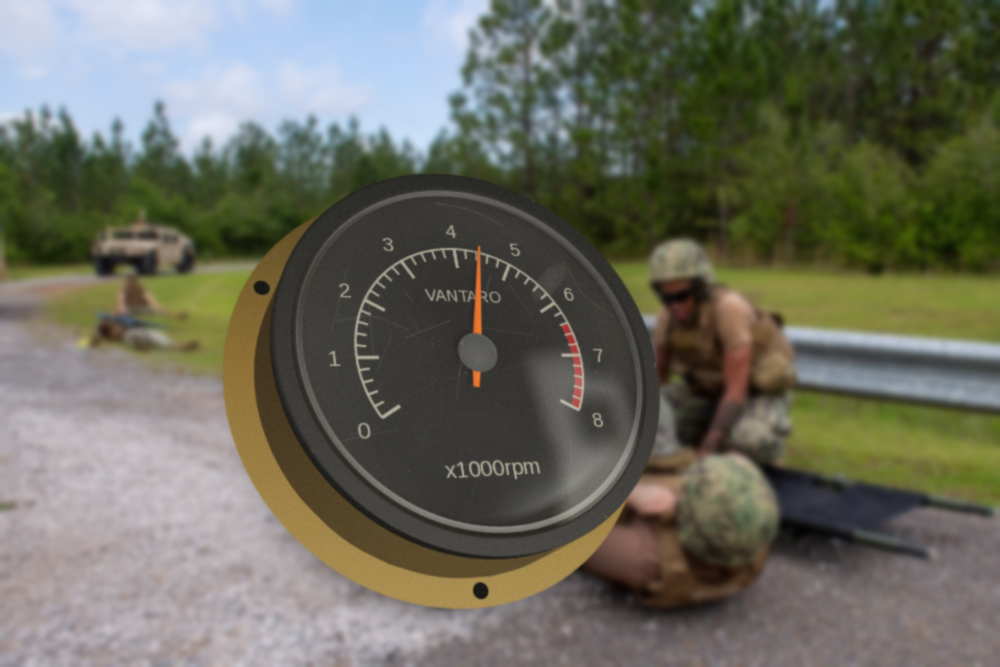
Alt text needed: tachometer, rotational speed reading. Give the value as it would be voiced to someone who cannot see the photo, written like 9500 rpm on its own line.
4400 rpm
